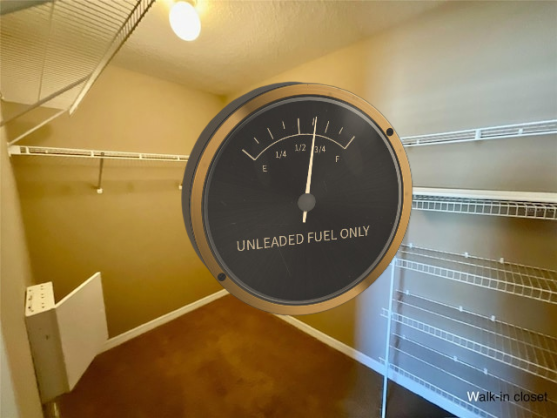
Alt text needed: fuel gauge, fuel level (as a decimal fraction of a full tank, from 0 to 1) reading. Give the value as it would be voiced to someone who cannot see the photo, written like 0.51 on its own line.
0.625
